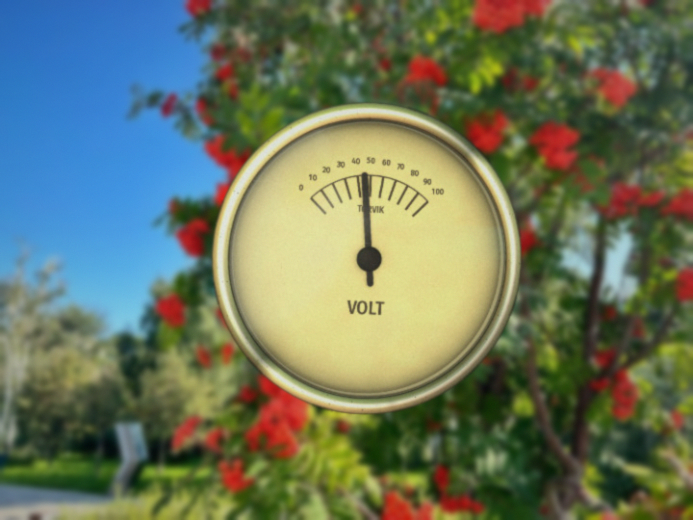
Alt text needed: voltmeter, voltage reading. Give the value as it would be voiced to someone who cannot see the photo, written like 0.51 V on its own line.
45 V
